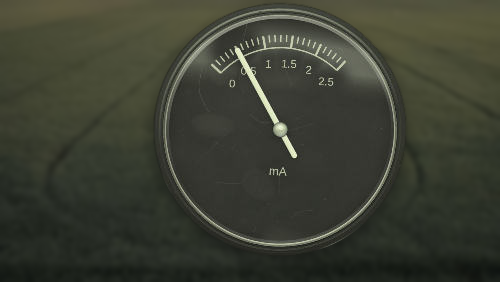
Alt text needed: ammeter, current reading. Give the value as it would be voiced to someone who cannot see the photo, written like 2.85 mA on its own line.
0.5 mA
